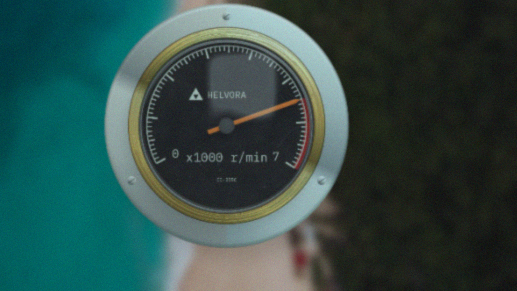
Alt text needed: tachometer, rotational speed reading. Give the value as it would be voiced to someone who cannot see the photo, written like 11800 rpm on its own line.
5500 rpm
